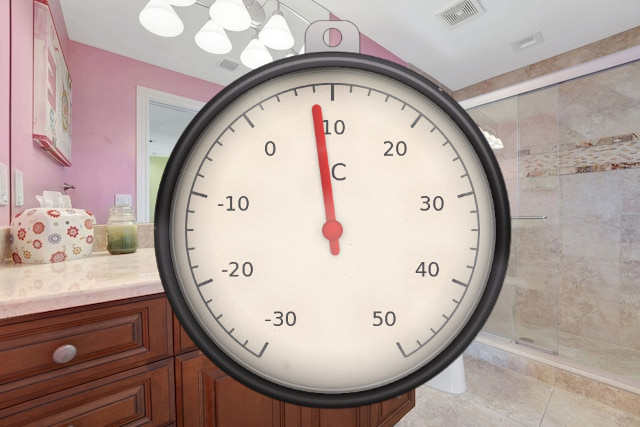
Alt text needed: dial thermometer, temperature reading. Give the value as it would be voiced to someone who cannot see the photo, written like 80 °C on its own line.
8 °C
